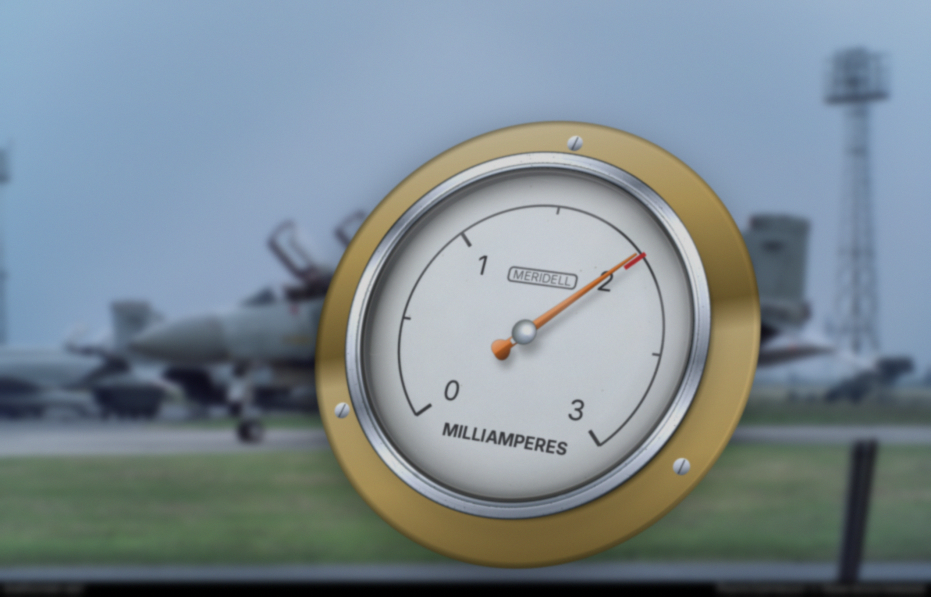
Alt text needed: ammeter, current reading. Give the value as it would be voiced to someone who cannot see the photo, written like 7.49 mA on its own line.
2 mA
